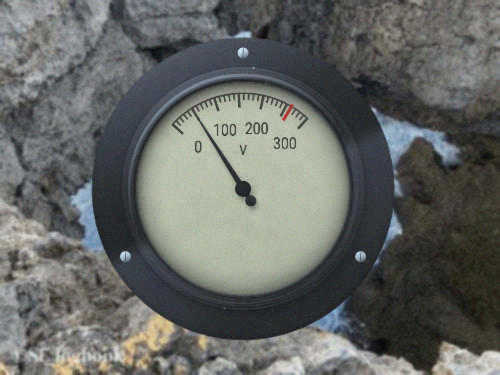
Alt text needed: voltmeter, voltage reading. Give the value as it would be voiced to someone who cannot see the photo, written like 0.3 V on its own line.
50 V
